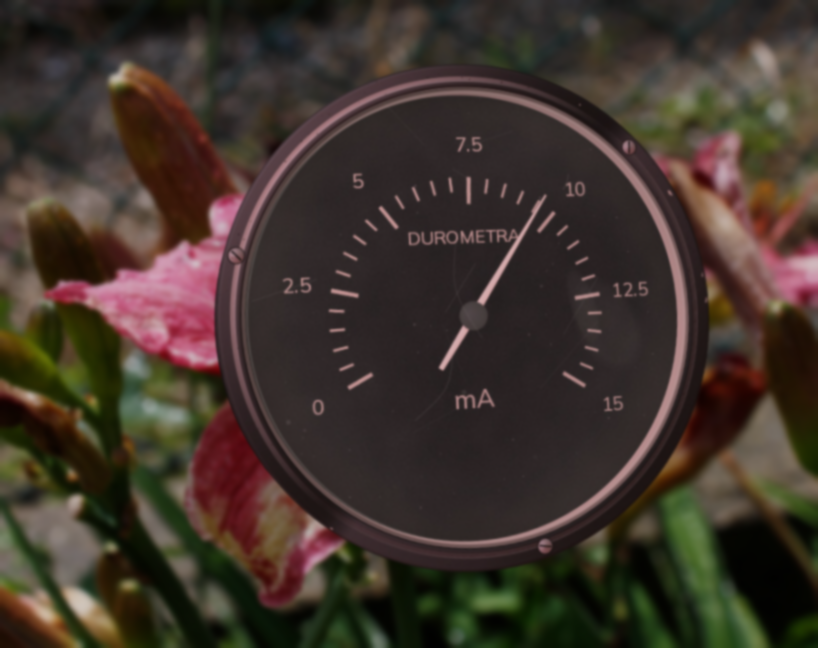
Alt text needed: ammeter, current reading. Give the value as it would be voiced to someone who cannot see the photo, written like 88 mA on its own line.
9.5 mA
